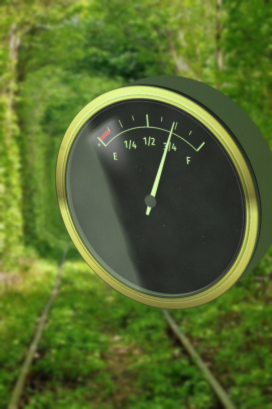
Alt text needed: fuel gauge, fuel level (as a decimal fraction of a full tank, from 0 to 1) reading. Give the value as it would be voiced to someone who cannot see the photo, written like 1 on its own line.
0.75
